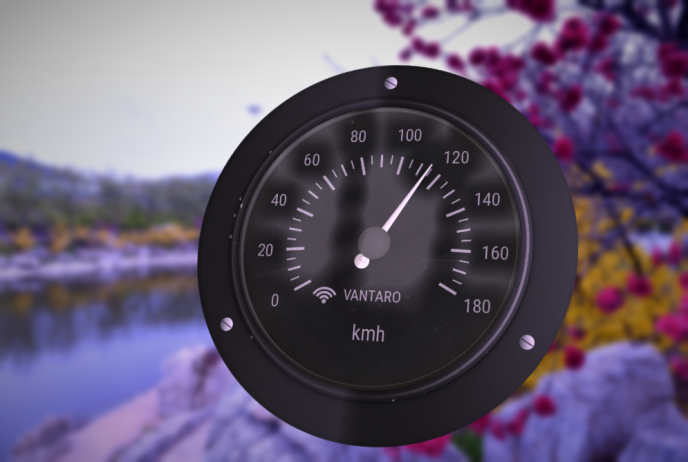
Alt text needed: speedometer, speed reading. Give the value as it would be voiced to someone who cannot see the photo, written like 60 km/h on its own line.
115 km/h
